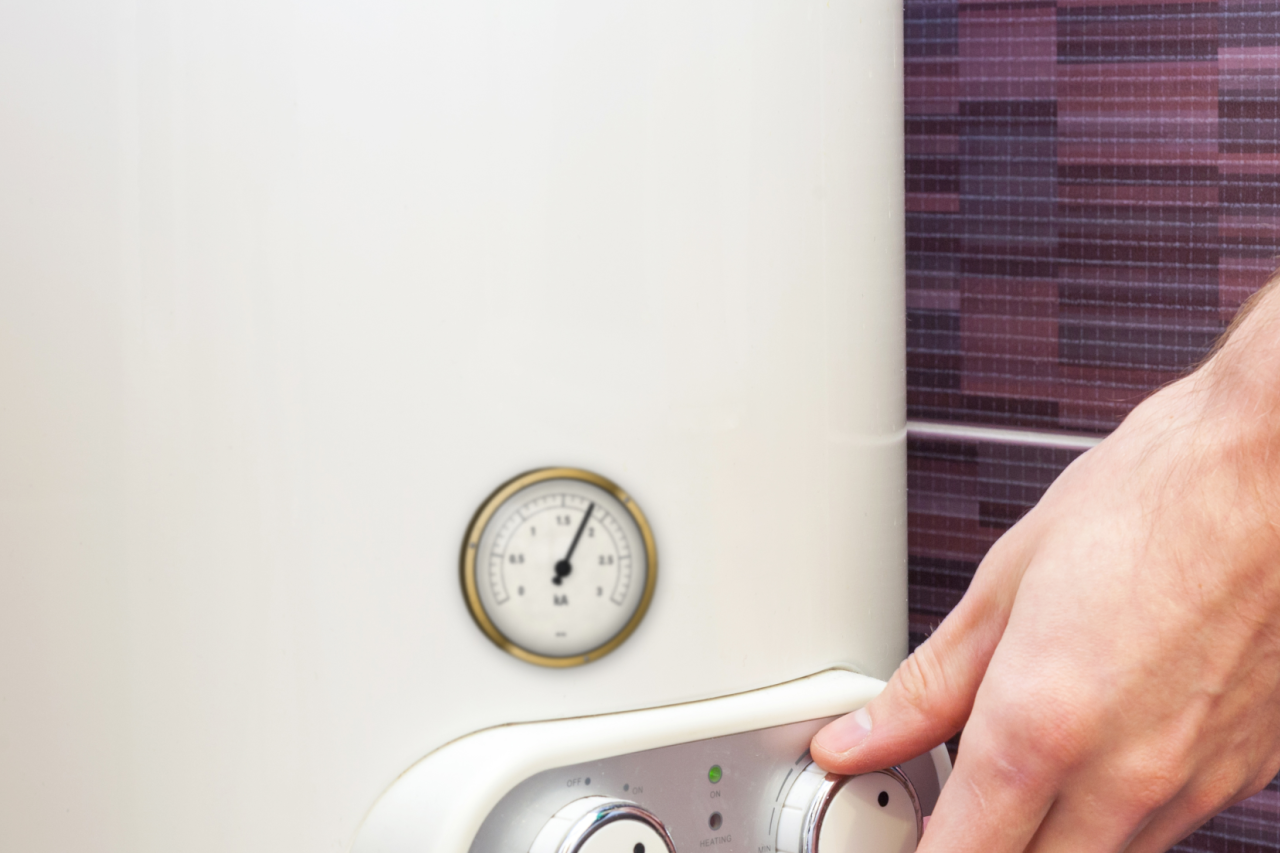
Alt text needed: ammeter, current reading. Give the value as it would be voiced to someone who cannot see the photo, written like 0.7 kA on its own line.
1.8 kA
